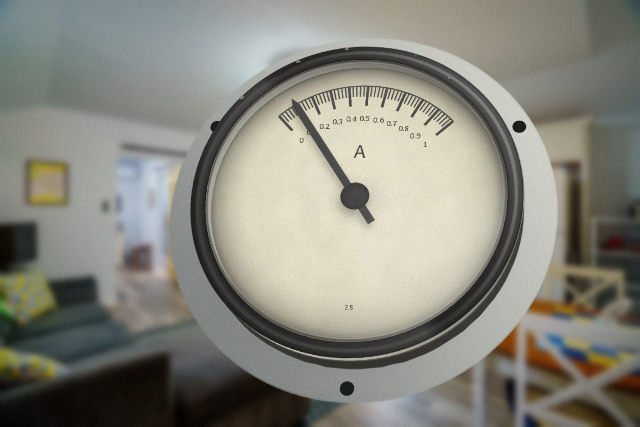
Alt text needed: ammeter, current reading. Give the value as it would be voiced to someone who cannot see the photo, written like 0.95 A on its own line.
0.1 A
